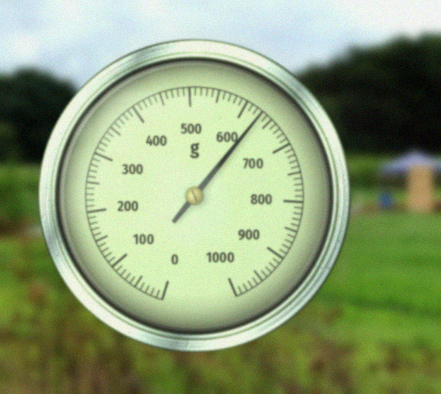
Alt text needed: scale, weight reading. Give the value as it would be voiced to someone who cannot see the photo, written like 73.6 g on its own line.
630 g
